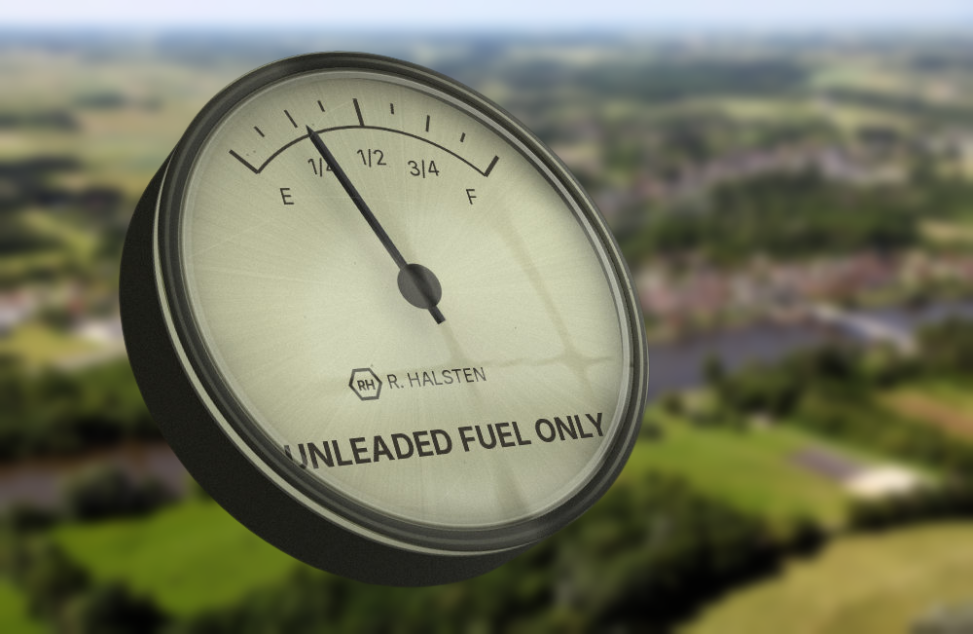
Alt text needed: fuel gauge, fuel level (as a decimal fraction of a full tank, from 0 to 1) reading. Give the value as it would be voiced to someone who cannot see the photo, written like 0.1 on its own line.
0.25
